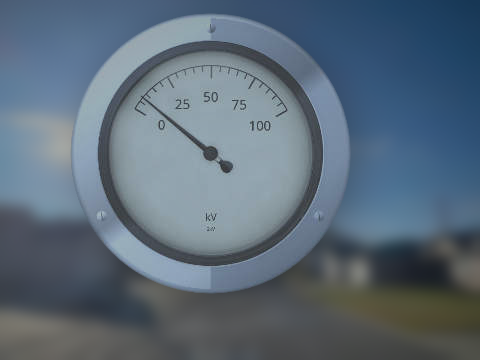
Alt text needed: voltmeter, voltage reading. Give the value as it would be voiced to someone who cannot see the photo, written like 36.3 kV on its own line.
7.5 kV
